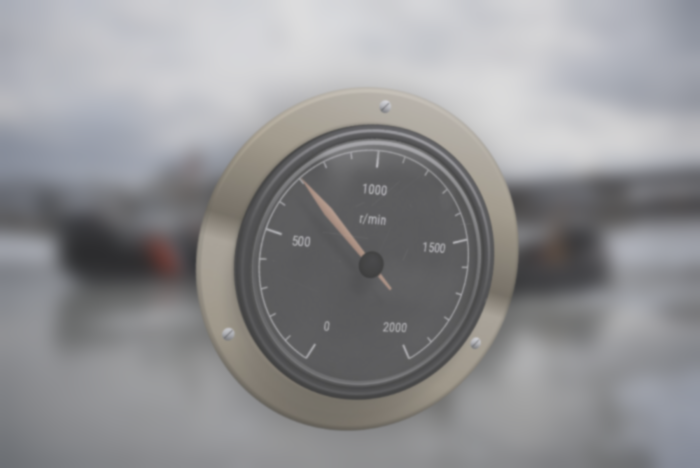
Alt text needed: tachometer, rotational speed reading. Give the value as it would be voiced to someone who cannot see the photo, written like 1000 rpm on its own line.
700 rpm
